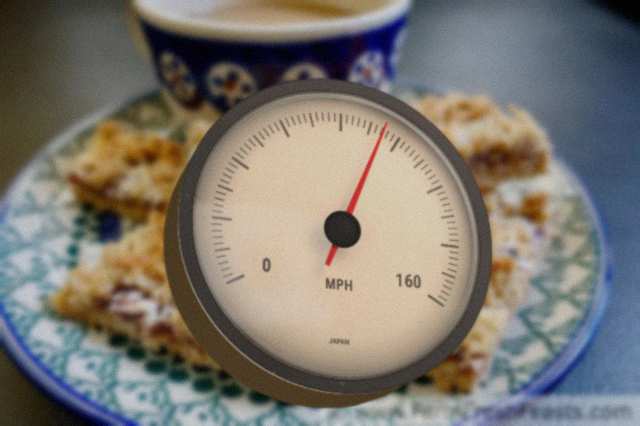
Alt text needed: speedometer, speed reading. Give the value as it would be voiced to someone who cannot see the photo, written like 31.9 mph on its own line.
94 mph
